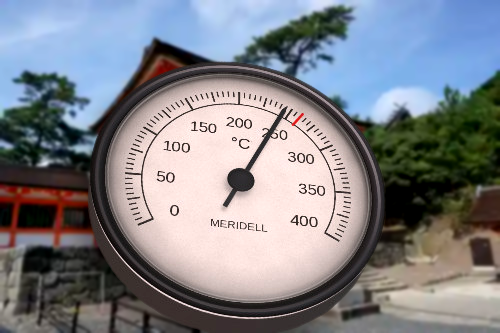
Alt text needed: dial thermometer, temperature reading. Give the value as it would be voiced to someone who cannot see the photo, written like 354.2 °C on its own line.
245 °C
